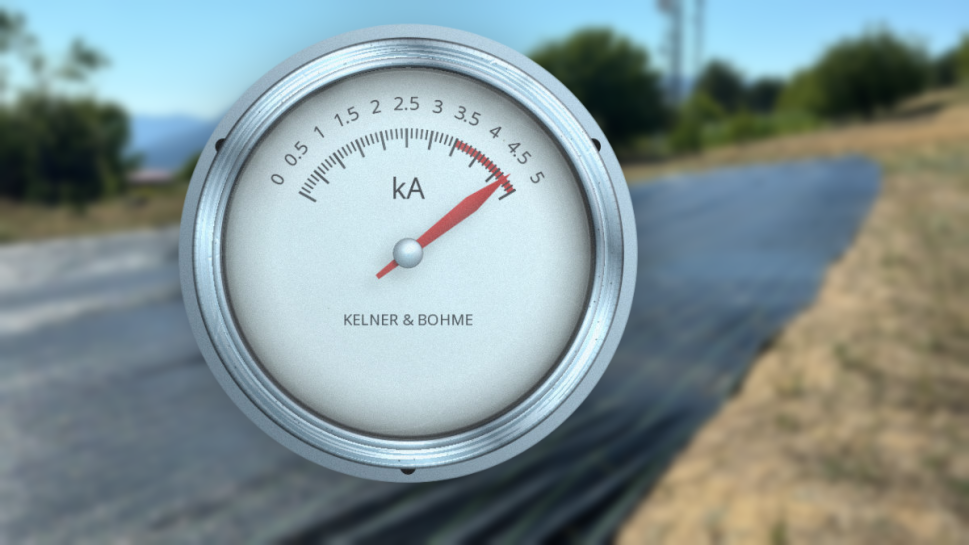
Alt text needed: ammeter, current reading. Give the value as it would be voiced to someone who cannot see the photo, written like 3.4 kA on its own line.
4.7 kA
